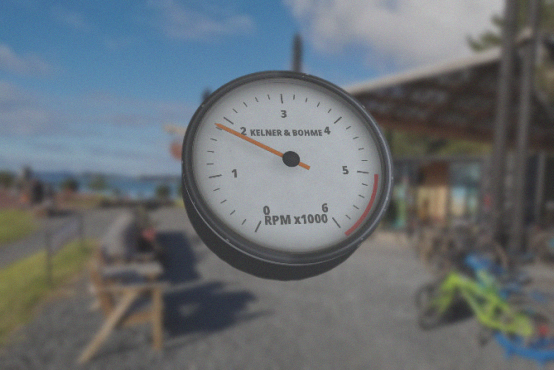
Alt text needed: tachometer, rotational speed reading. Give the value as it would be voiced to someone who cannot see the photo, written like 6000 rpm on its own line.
1800 rpm
